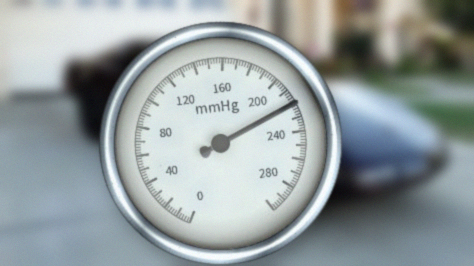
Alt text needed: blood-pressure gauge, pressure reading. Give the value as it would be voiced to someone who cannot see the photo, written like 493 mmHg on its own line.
220 mmHg
